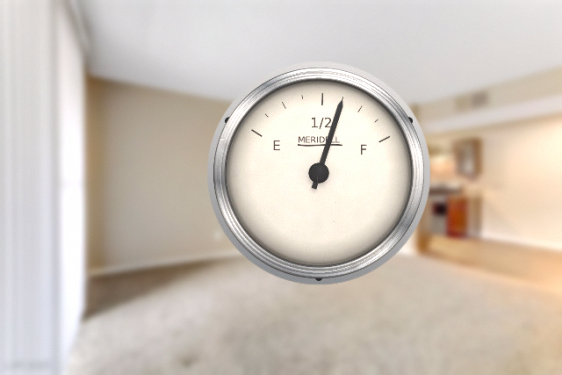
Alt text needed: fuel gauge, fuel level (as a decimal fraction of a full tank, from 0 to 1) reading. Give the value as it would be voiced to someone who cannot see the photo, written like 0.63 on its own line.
0.625
